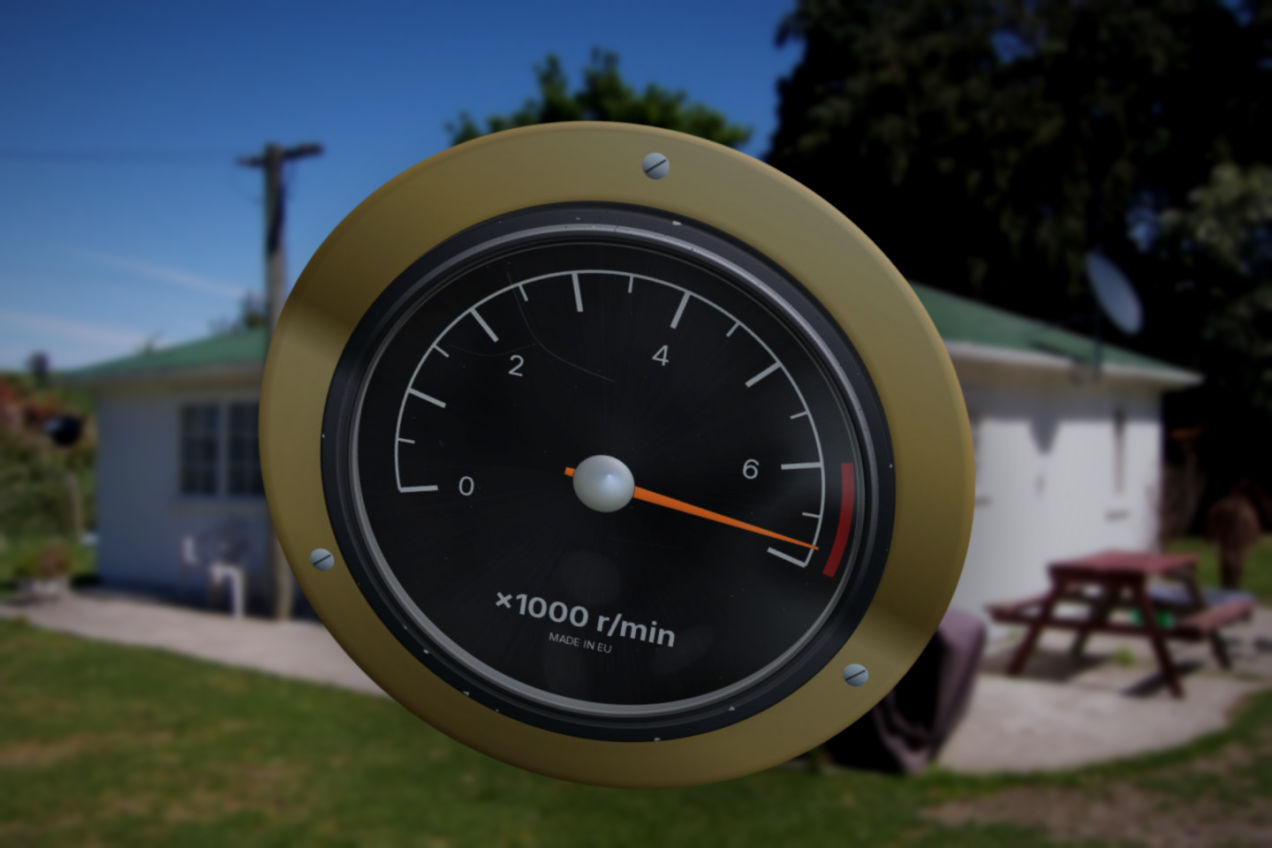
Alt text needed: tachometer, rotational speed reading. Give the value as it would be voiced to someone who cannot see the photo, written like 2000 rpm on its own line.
6750 rpm
